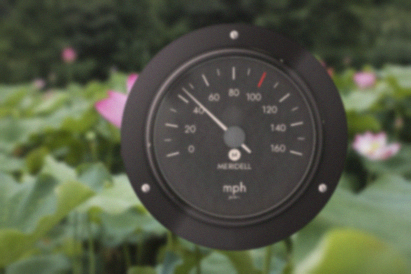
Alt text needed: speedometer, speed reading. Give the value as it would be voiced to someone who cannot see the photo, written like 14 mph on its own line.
45 mph
